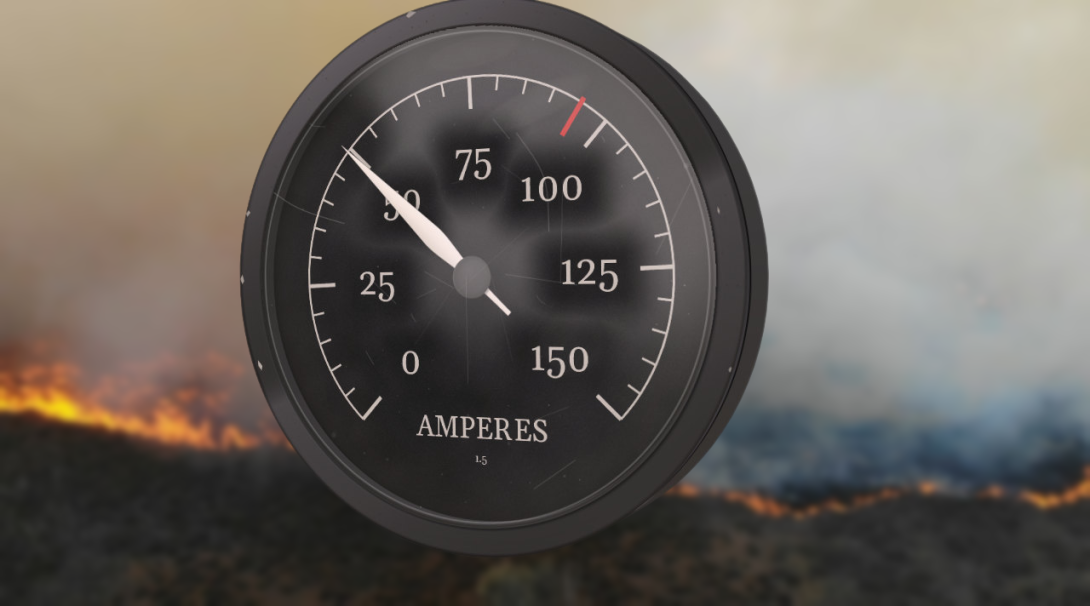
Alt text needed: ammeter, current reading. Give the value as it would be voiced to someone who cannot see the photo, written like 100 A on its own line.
50 A
